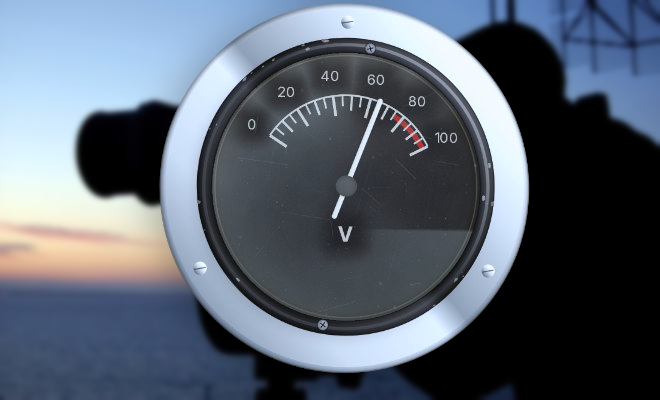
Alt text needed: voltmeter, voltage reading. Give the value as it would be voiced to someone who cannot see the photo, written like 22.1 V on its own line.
65 V
